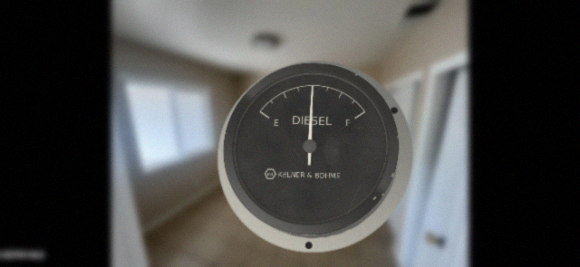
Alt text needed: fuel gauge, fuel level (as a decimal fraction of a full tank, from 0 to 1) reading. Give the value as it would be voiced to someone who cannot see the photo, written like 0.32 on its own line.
0.5
